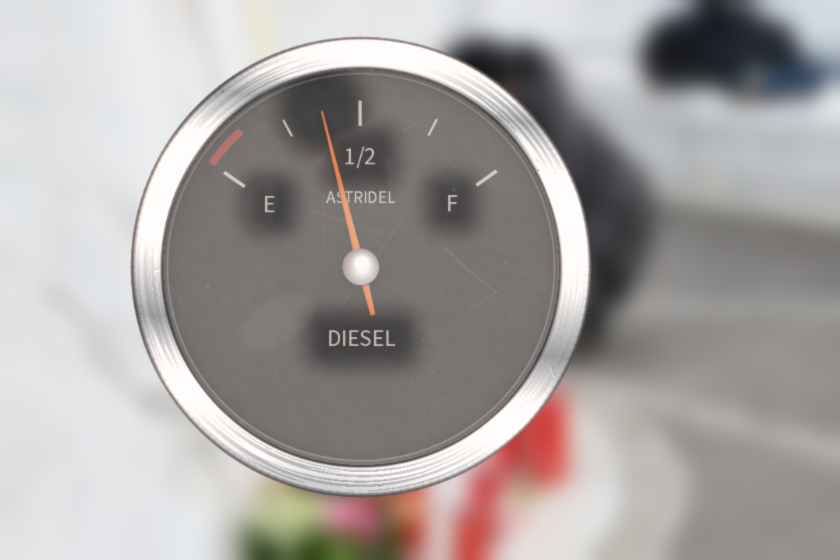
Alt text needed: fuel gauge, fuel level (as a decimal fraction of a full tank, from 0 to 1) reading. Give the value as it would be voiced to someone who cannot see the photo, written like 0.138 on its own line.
0.375
